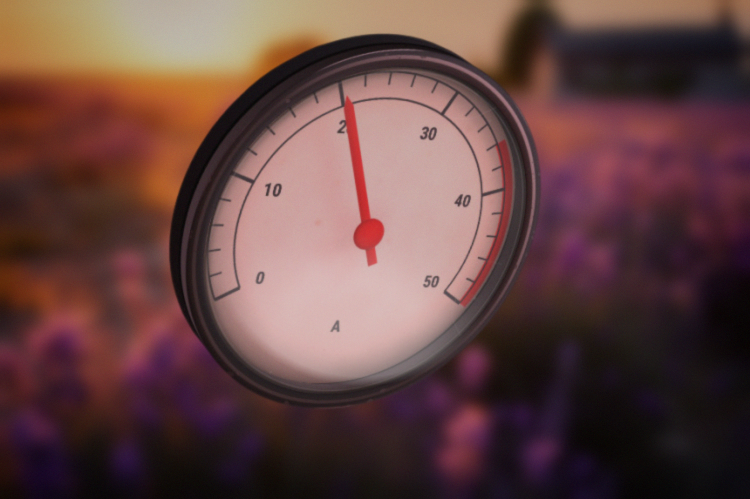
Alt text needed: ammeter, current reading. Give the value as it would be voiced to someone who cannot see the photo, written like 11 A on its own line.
20 A
